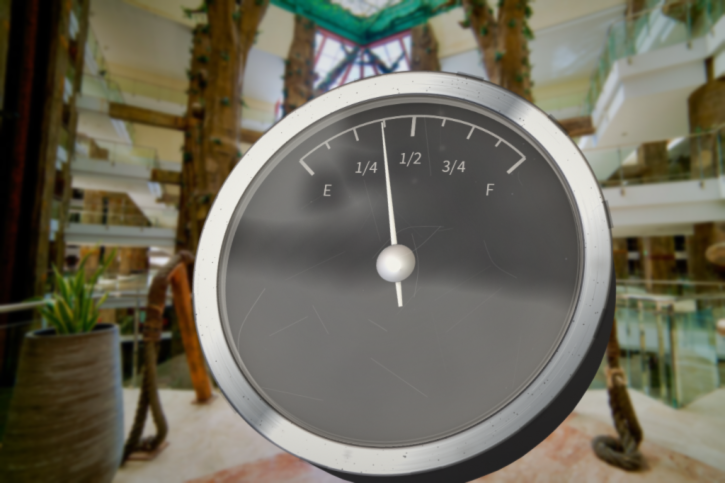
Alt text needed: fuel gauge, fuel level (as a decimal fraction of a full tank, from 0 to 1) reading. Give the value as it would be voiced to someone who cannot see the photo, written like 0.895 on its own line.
0.375
